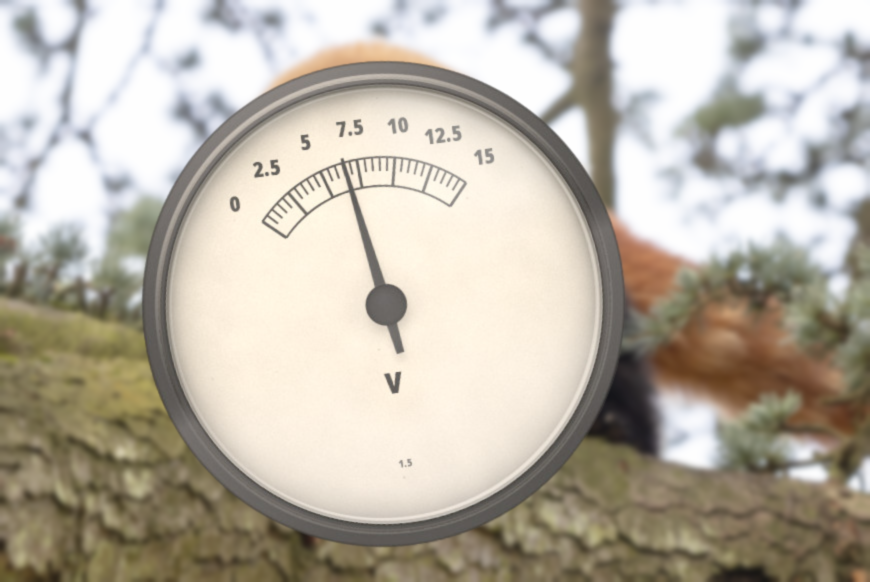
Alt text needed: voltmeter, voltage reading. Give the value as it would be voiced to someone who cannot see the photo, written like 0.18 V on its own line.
6.5 V
